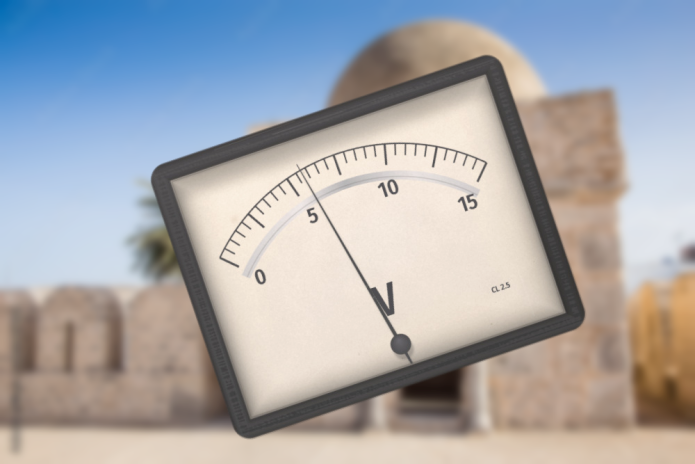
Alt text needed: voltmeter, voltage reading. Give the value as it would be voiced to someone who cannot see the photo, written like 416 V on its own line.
5.75 V
